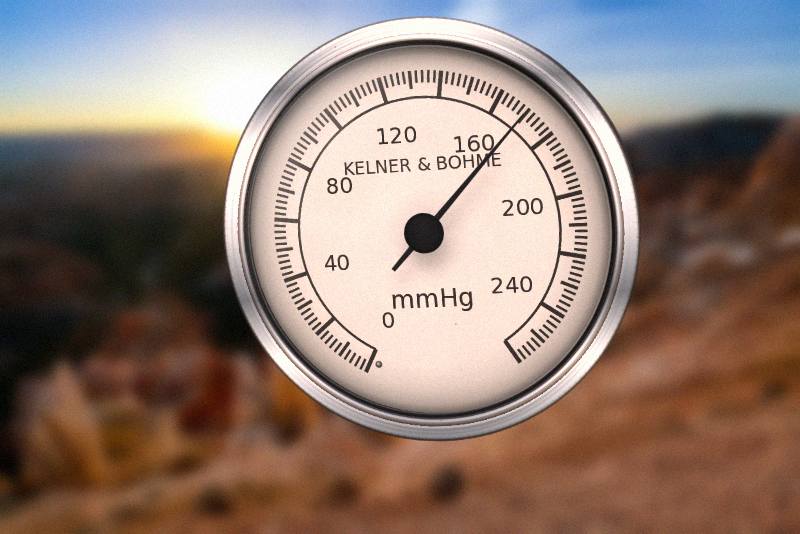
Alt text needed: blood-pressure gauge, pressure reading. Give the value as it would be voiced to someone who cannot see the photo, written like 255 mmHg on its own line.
170 mmHg
